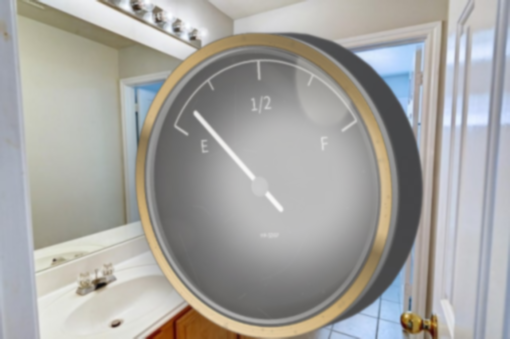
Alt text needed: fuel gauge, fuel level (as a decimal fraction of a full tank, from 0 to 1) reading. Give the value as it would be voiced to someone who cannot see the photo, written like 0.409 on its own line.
0.125
